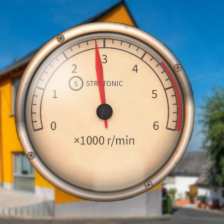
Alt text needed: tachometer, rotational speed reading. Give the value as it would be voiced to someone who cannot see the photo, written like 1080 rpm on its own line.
2800 rpm
